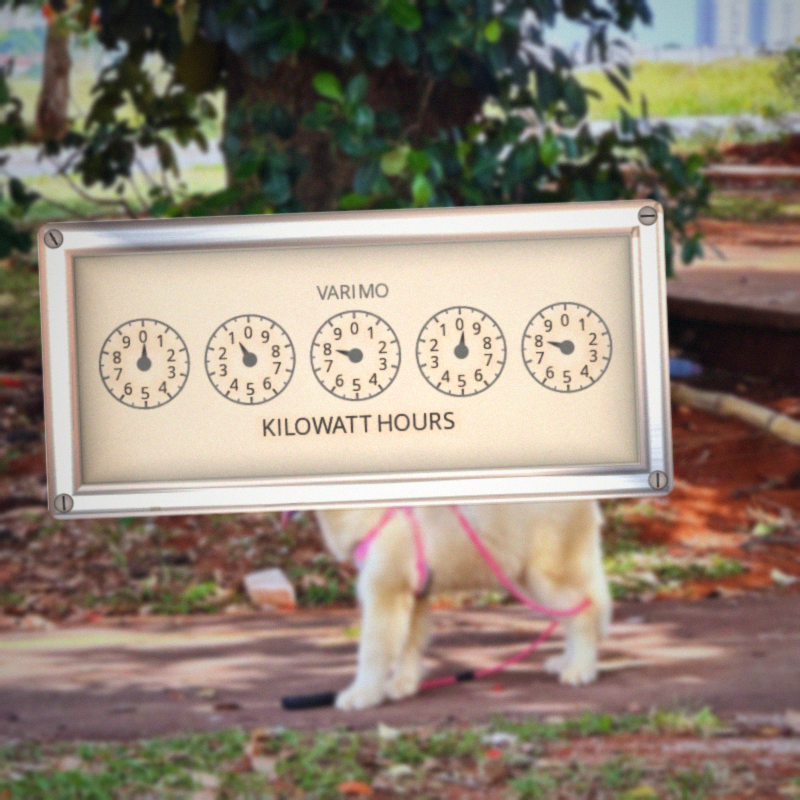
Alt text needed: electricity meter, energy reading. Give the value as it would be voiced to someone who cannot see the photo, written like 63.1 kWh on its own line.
798 kWh
